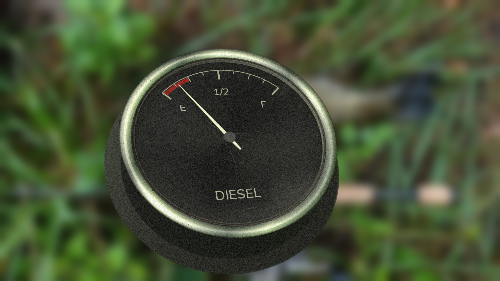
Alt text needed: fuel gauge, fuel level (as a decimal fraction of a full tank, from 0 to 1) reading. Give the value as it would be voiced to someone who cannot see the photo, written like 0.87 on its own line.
0.125
